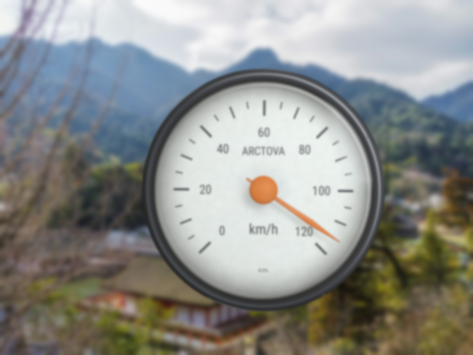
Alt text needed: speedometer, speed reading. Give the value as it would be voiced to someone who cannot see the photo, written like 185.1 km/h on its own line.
115 km/h
